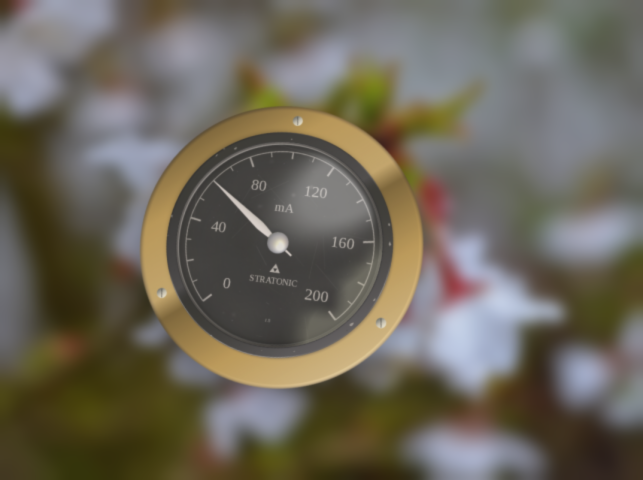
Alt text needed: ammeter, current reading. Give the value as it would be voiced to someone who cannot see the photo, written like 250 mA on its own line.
60 mA
